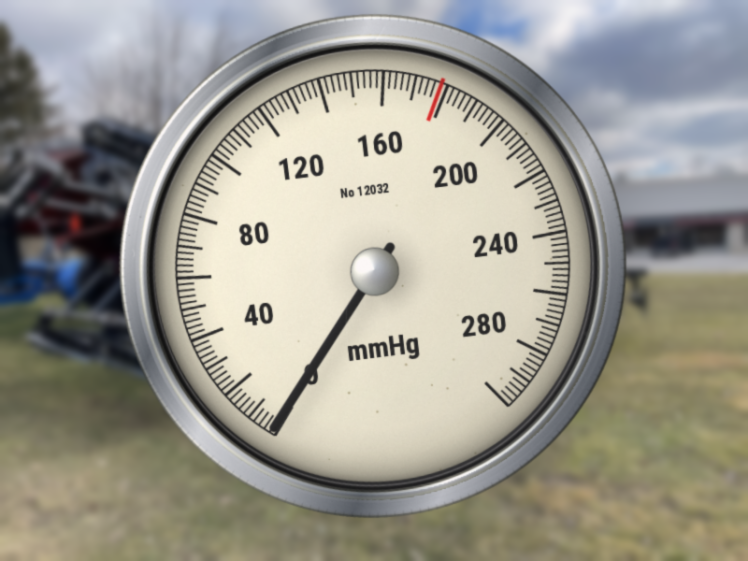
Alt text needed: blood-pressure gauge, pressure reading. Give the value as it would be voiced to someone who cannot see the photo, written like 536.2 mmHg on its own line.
2 mmHg
